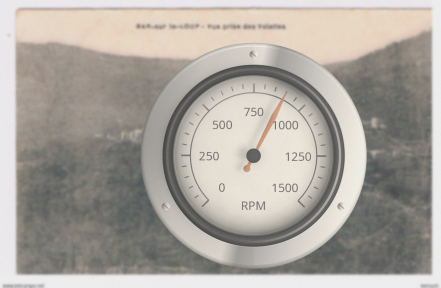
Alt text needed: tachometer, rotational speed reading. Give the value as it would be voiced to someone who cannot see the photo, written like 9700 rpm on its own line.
900 rpm
